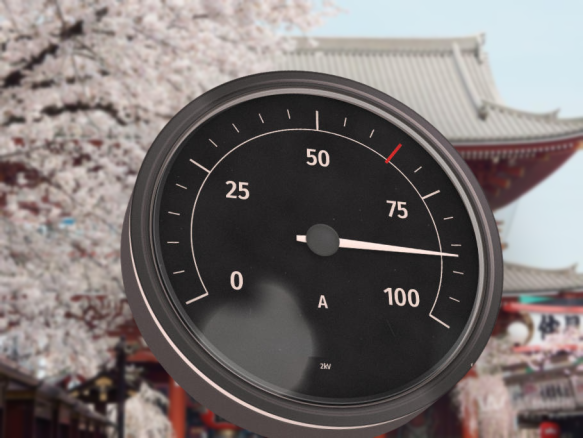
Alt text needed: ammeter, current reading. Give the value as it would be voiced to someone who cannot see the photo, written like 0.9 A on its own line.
87.5 A
